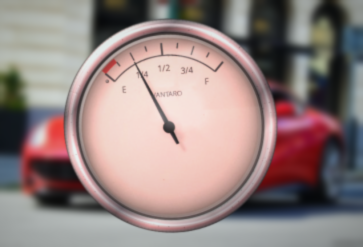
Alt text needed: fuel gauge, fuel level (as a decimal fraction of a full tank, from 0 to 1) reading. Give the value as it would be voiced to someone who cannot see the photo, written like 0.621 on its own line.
0.25
